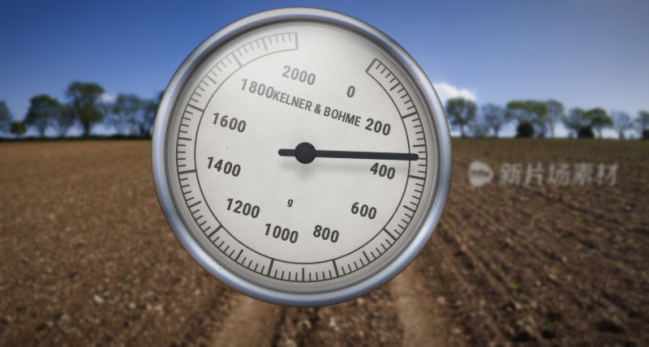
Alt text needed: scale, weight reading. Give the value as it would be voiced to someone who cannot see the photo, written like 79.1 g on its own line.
340 g
